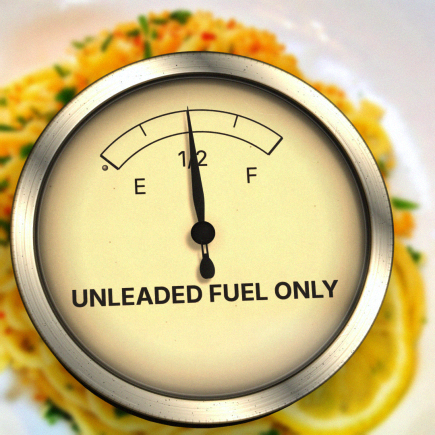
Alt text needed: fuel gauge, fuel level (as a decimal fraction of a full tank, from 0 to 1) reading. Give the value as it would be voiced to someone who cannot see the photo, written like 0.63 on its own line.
0.5
